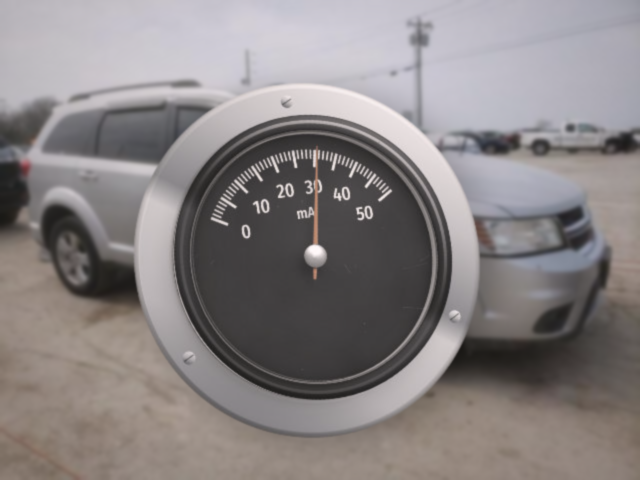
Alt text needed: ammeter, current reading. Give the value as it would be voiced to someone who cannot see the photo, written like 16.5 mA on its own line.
30 mA
